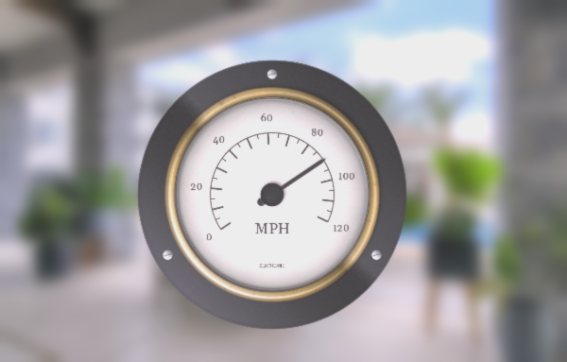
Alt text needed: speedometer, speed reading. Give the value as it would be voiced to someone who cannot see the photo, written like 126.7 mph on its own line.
90 mph
